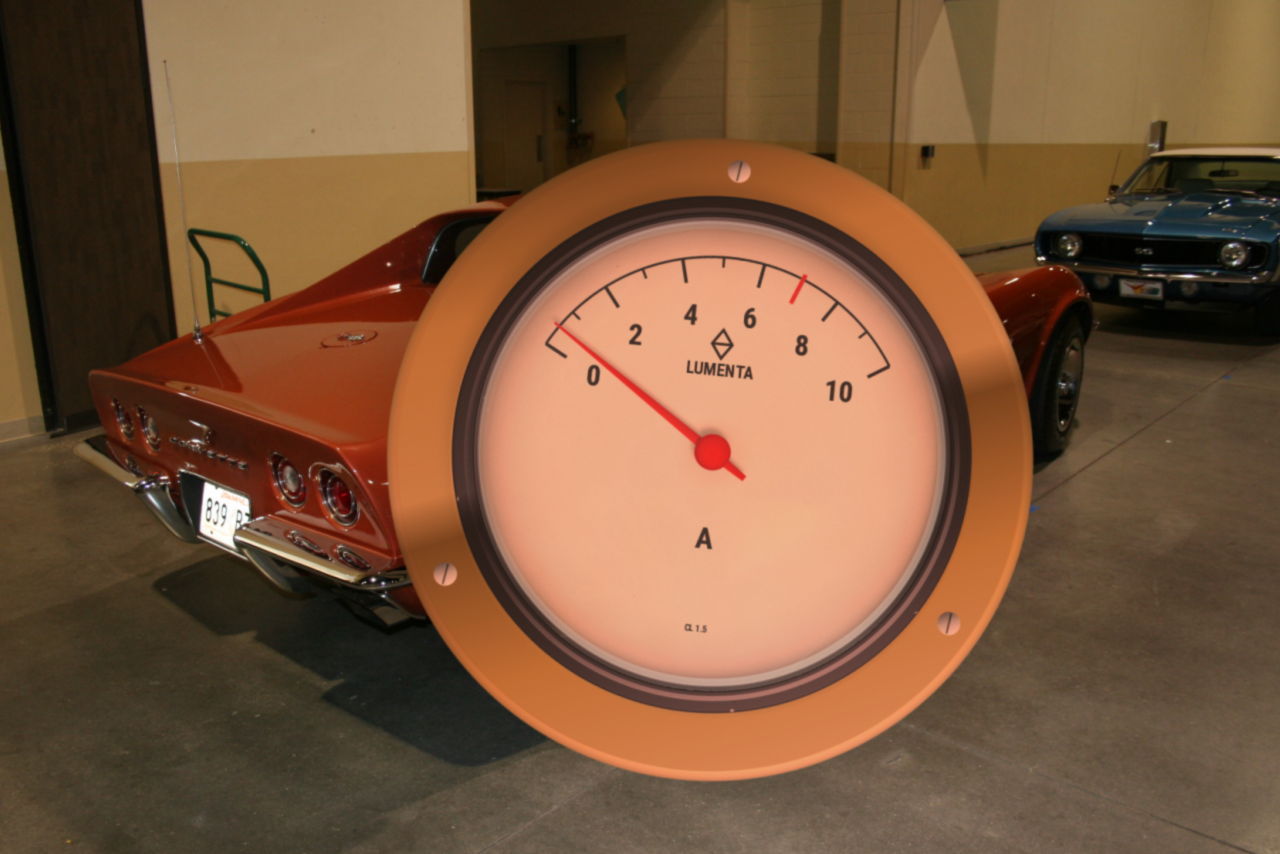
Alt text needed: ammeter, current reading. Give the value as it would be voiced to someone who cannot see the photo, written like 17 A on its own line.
0.5 A
